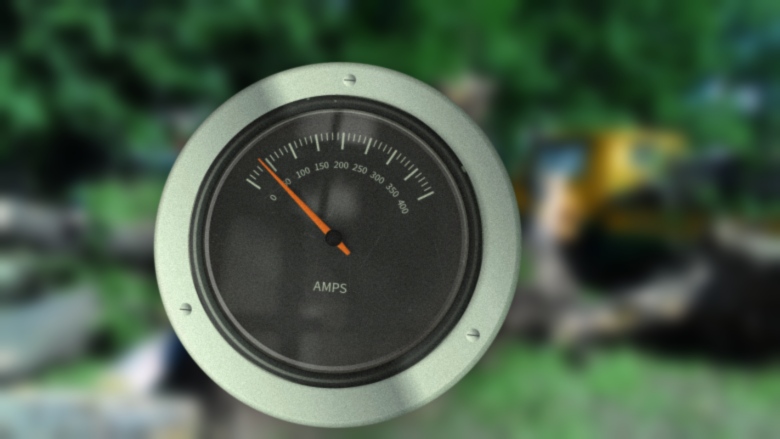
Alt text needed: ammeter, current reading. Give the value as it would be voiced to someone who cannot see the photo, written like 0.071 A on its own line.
40 A
